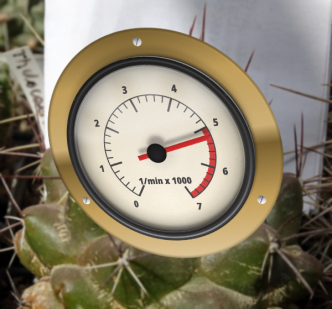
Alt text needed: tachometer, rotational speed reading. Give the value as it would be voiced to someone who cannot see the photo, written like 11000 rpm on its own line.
5200 rpm
